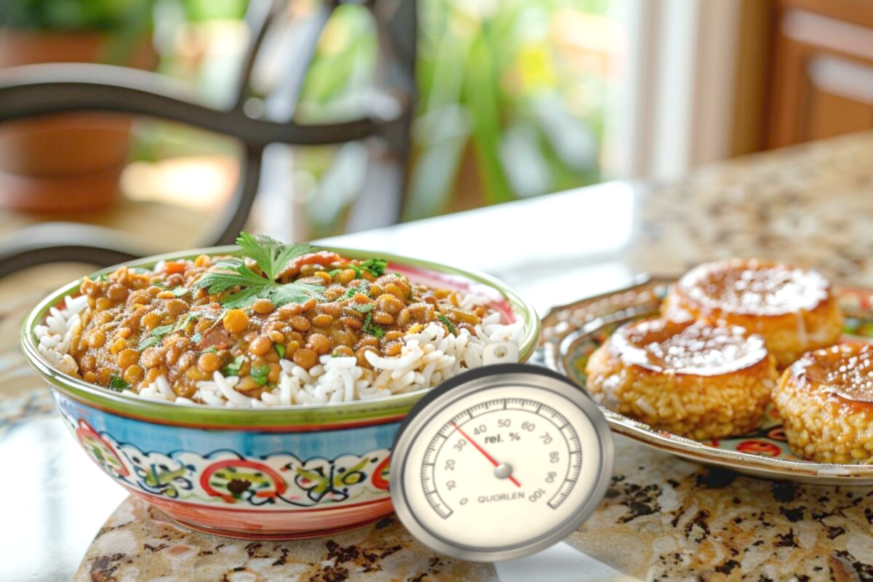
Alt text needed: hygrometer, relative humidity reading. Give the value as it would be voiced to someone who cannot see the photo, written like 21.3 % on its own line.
35 %
